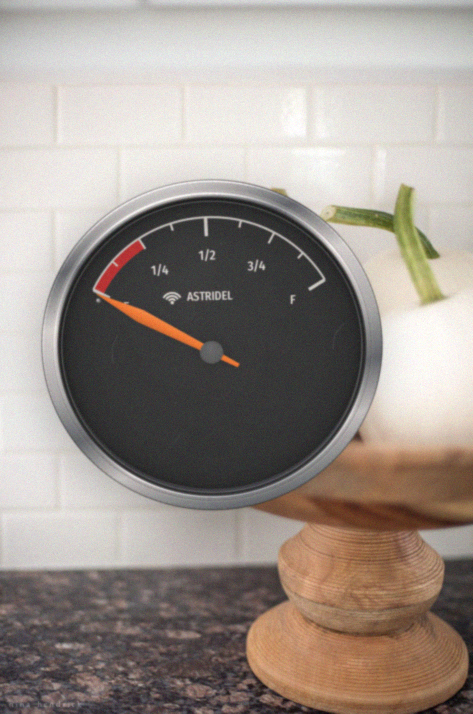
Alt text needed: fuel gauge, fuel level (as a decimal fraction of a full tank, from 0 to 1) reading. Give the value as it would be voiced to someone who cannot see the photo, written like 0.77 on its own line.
0
